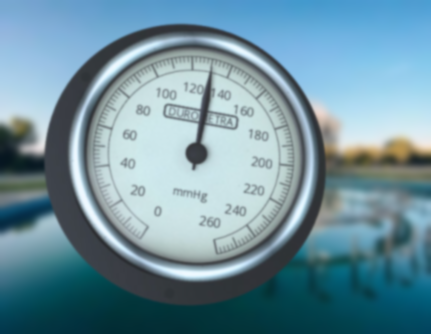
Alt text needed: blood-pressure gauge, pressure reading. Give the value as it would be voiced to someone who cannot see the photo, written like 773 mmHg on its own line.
130 mmHg
